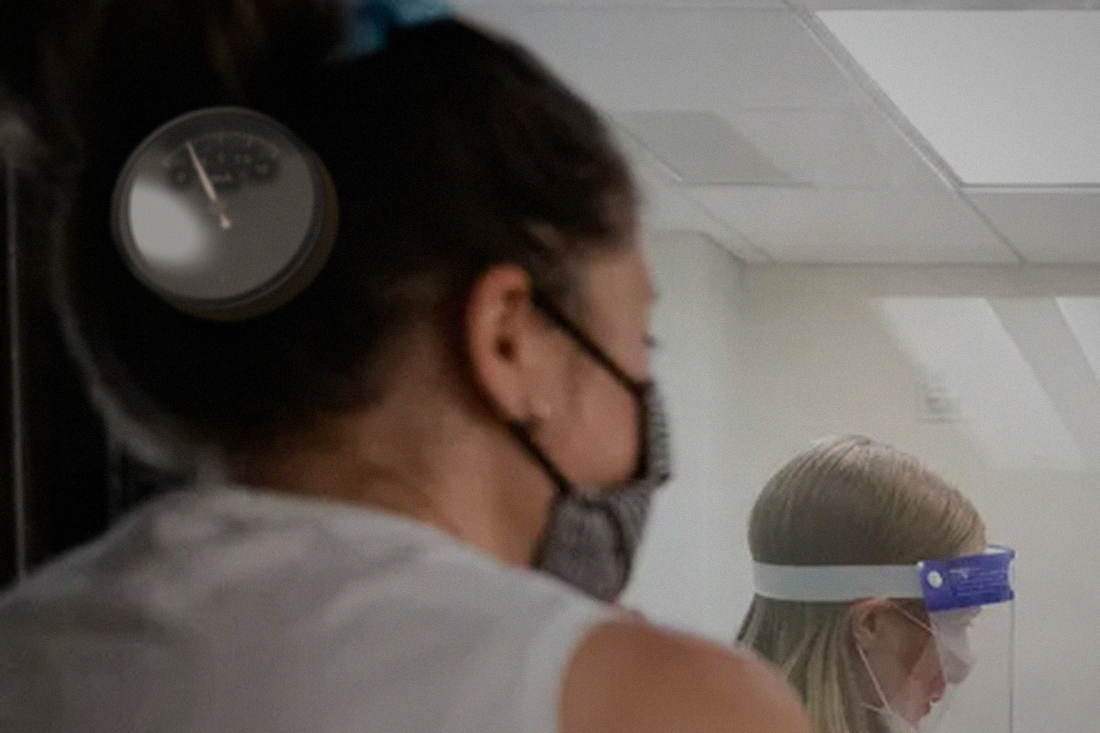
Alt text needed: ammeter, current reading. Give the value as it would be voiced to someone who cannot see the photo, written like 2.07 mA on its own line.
2.5 mA
